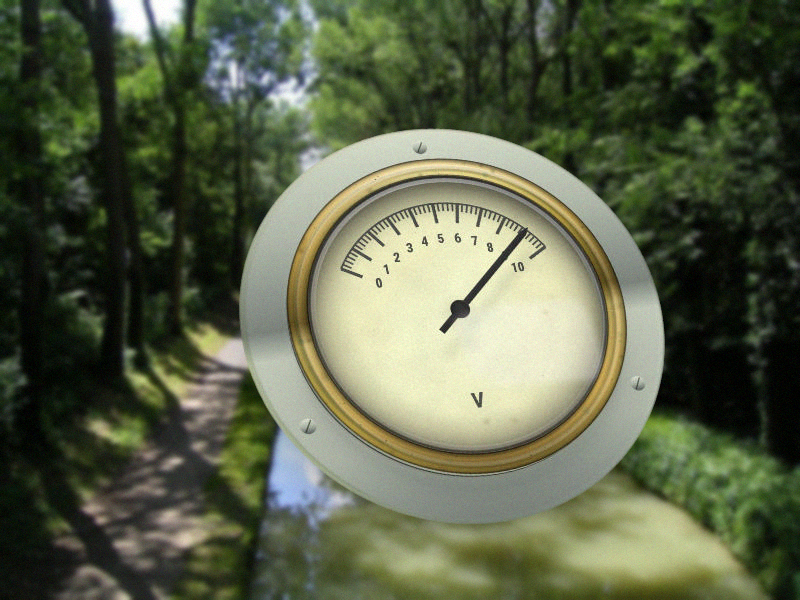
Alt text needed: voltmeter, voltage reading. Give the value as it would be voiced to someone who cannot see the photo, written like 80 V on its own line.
9 V
